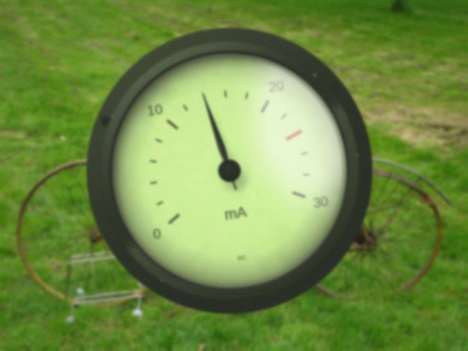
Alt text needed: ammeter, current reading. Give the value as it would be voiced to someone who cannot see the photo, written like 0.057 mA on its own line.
14 mA
